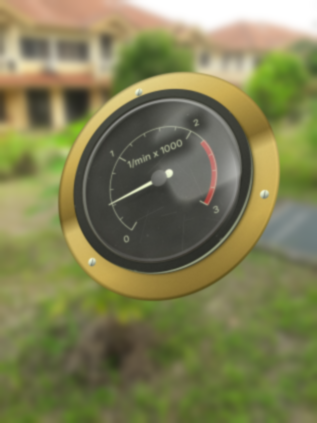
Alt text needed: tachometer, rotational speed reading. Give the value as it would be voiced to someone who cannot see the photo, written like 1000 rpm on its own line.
400 rpm
